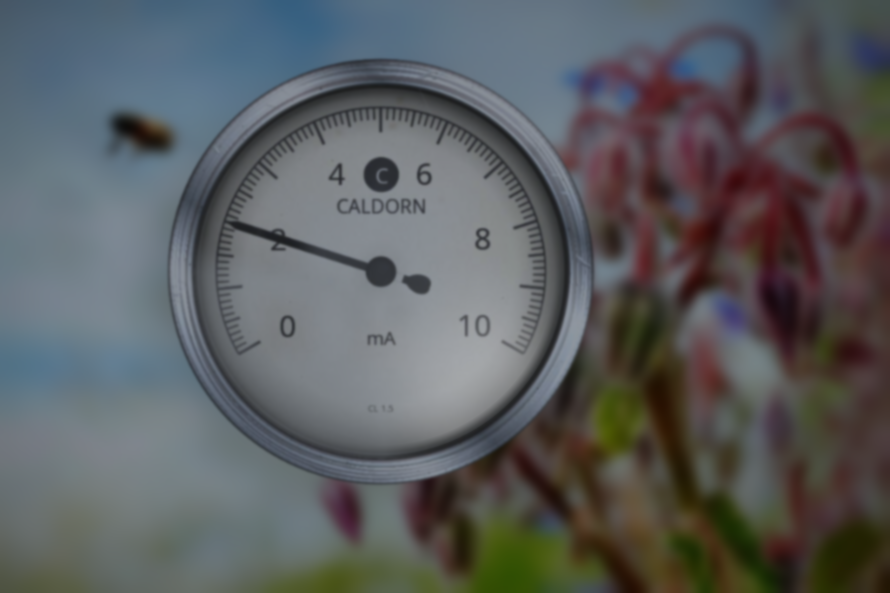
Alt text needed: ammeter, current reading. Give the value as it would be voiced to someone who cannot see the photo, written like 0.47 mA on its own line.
2 mA
